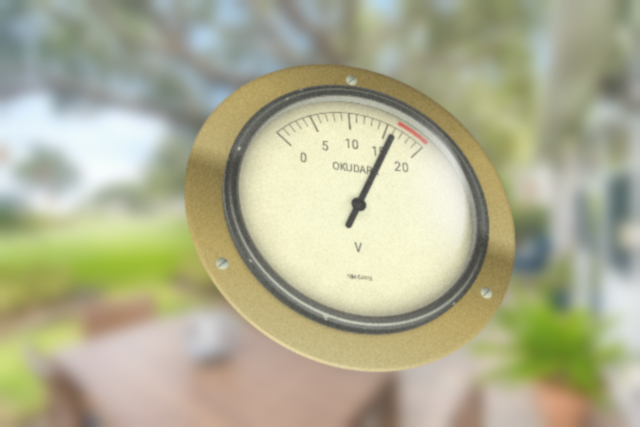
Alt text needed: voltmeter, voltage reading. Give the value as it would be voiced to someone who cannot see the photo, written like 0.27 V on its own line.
16 V
